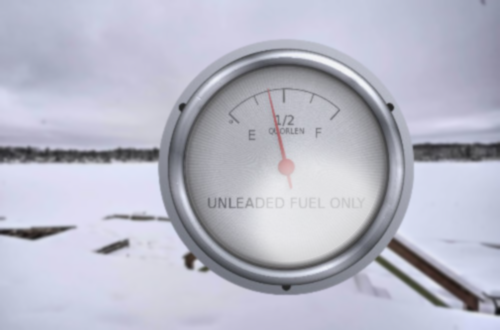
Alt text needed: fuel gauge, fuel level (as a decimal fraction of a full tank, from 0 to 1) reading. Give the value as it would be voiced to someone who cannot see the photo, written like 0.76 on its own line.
0.375
